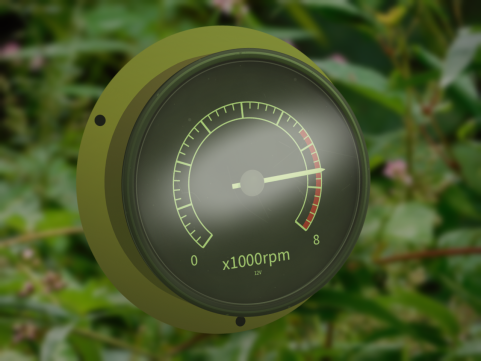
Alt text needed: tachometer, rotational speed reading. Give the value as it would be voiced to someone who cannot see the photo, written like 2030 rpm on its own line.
6600 rpm
